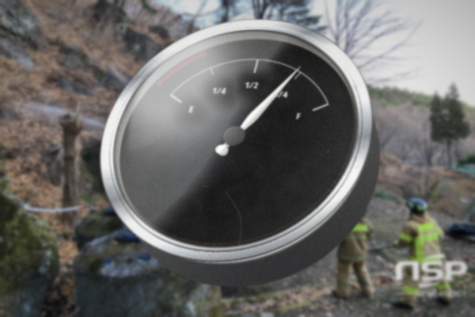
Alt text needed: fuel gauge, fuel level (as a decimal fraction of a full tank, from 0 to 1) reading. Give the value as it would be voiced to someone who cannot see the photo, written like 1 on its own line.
0.75
